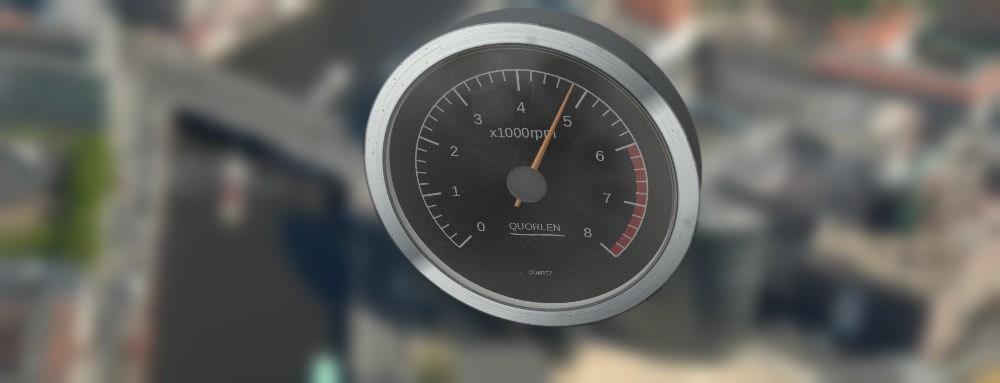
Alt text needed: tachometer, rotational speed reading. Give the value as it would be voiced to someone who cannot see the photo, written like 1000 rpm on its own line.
4800 rpm
